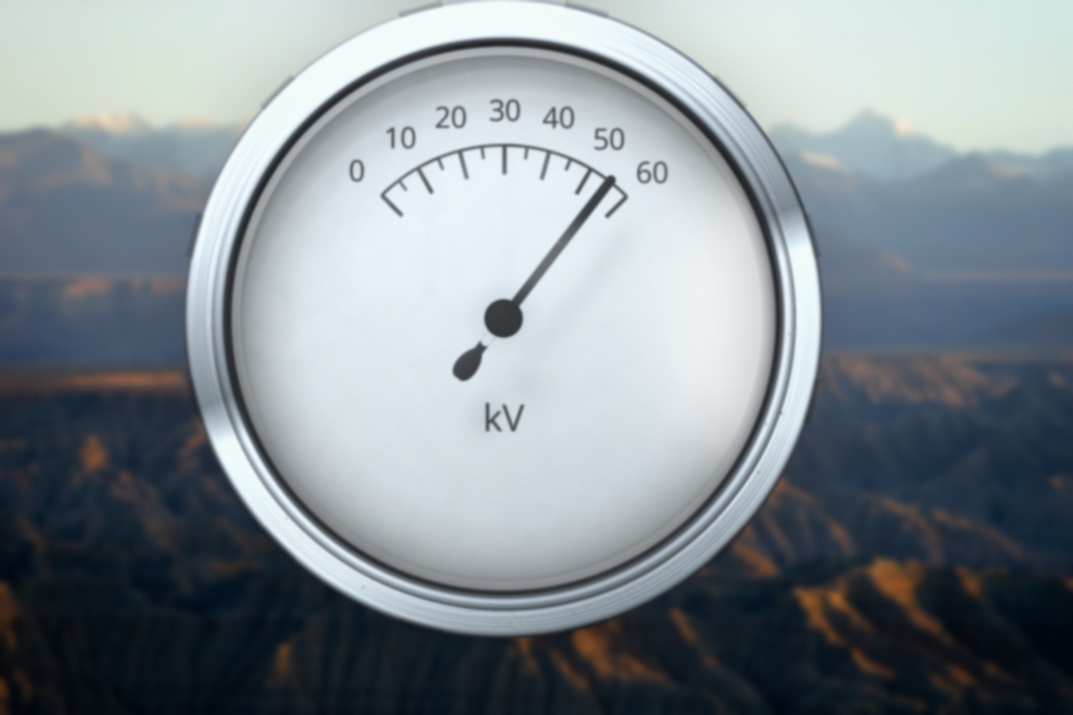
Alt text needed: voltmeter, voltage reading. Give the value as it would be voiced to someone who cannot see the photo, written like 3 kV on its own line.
55 kV
